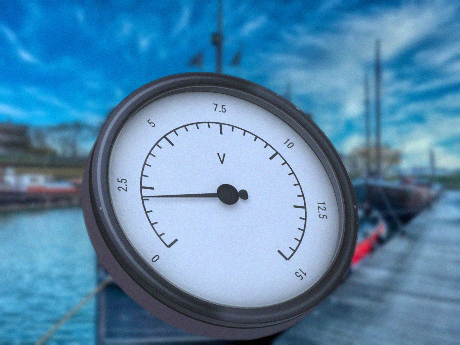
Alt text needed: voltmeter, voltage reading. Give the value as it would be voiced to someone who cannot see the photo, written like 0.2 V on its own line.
2 V
